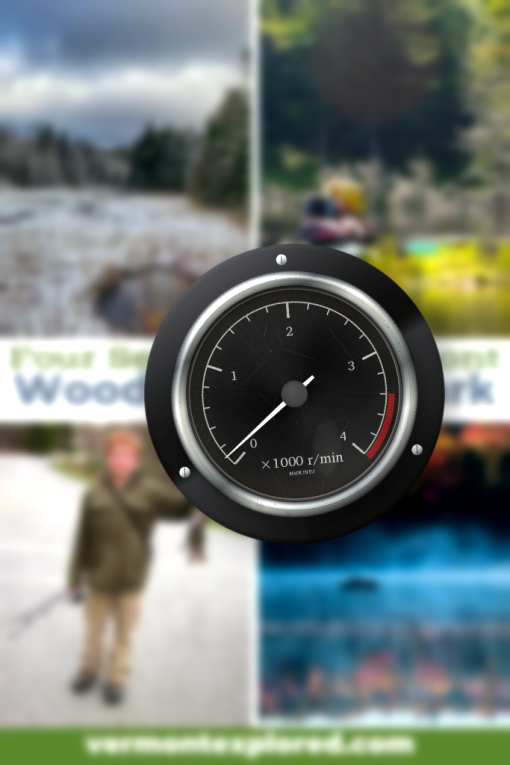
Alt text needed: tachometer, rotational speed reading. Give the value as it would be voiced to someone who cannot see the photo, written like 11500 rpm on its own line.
100 rpm
